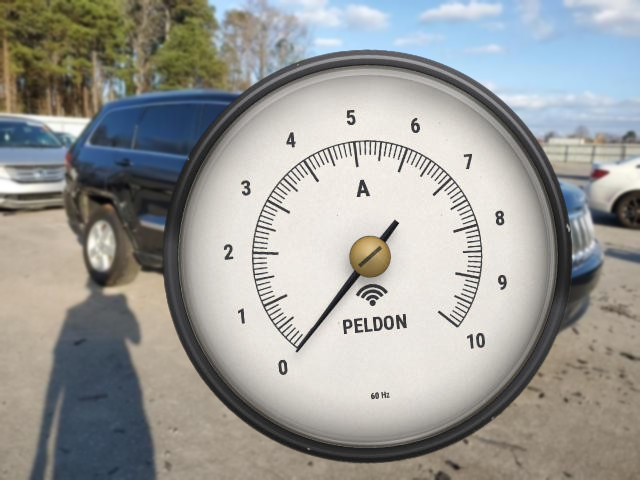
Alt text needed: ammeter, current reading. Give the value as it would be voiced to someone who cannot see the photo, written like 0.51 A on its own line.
0 A
